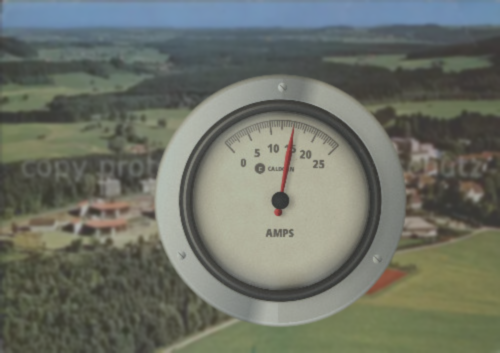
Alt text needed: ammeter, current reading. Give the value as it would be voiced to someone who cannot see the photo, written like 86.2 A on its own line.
15 A
